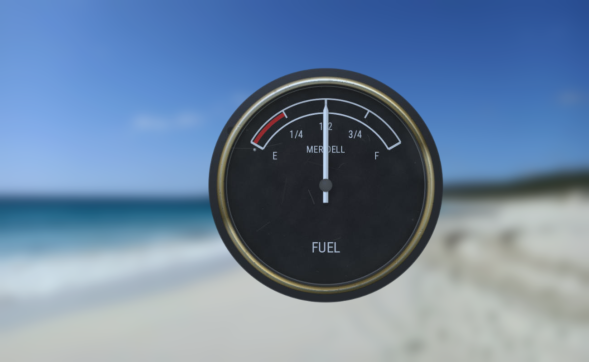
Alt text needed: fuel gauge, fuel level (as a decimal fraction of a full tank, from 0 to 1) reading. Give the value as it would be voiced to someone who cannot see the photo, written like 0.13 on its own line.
0.5
